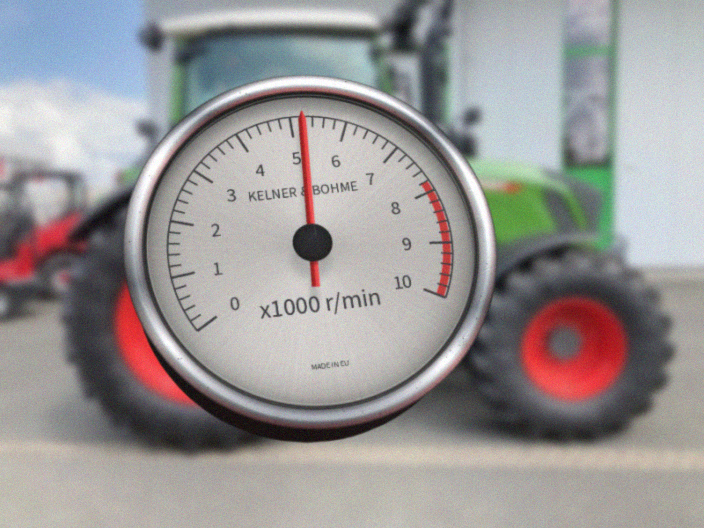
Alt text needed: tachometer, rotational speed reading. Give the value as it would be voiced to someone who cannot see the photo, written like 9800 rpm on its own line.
5200 rpm
